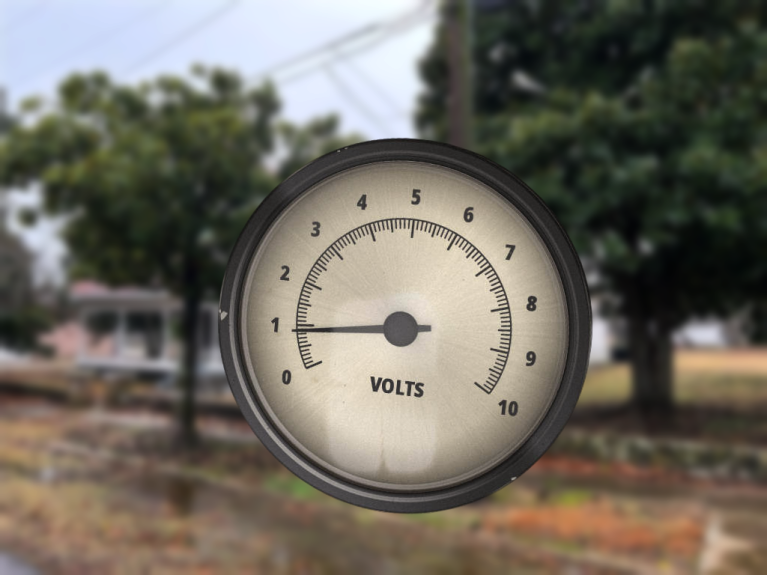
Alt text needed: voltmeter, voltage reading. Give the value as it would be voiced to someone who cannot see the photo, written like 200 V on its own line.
0.9 V
